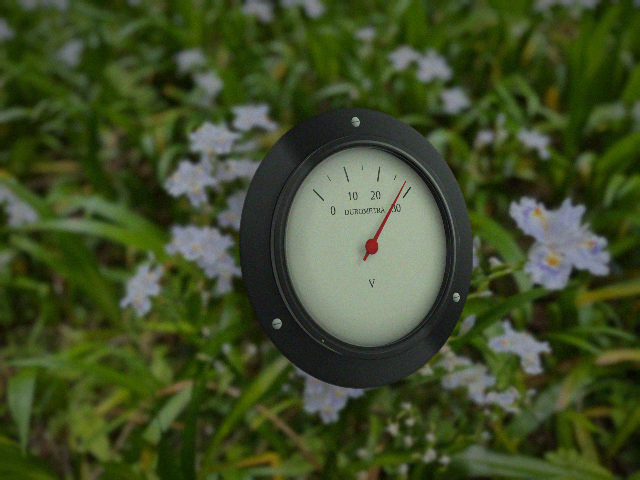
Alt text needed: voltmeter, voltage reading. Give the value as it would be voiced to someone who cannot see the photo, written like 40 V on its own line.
27.5 V
